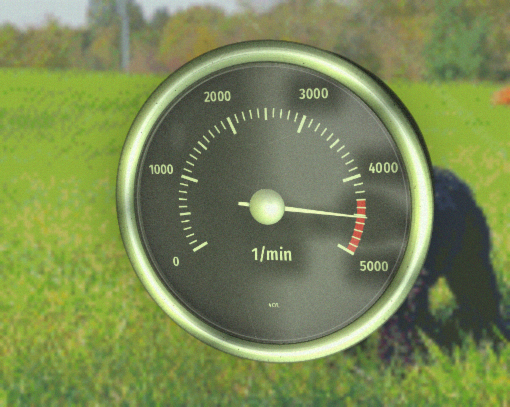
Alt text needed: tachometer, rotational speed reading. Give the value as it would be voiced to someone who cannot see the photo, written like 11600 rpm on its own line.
4500 rpm
